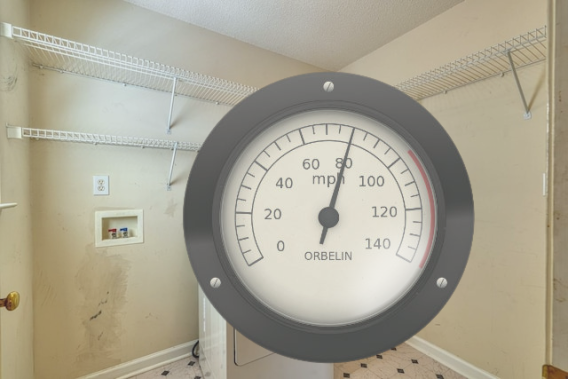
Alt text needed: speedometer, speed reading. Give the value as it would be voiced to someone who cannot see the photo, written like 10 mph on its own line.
80 mph
